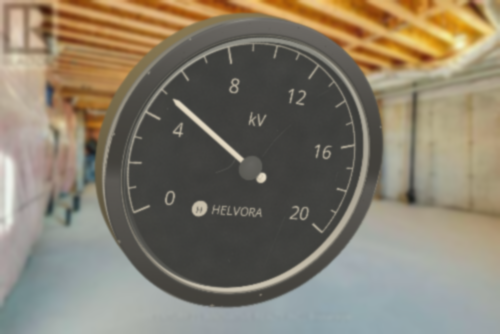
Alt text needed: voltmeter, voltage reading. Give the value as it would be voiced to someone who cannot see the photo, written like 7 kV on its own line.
5 kV
